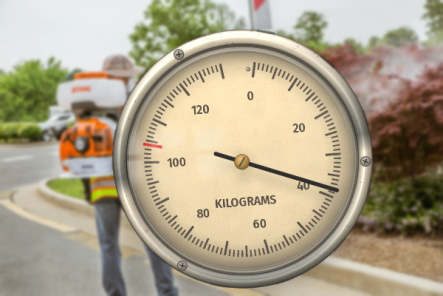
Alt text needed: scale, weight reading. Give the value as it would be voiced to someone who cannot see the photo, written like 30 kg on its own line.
38 kg
